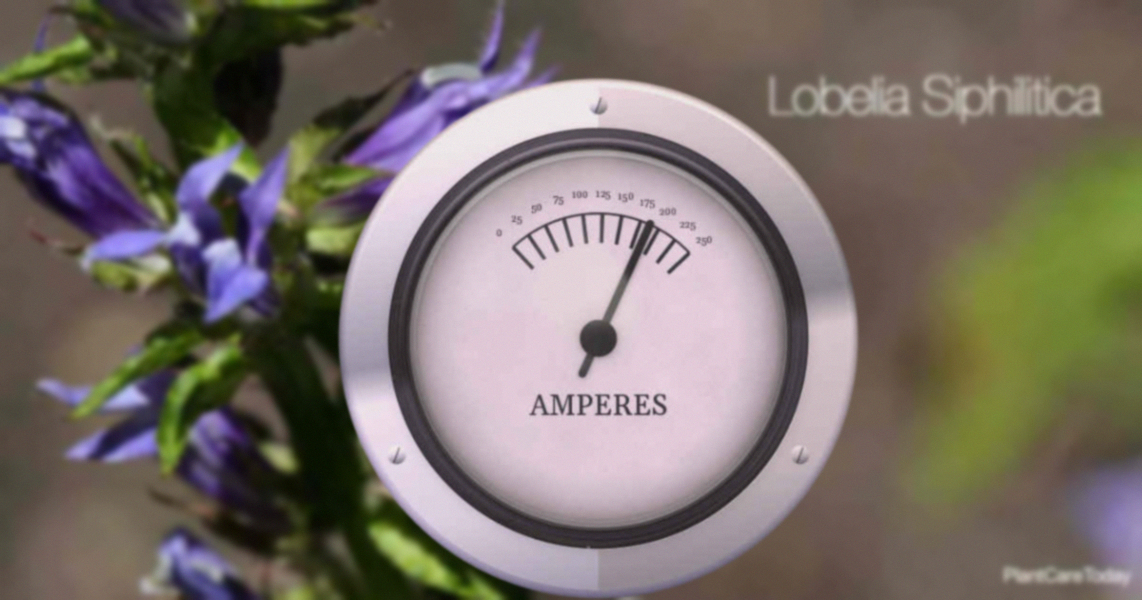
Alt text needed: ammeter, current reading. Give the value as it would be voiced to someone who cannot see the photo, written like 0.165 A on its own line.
187.5 A
